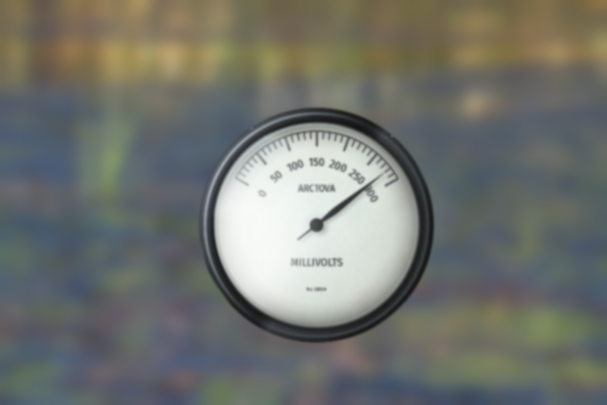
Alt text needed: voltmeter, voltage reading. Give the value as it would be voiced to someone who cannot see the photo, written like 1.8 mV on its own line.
280 mV
